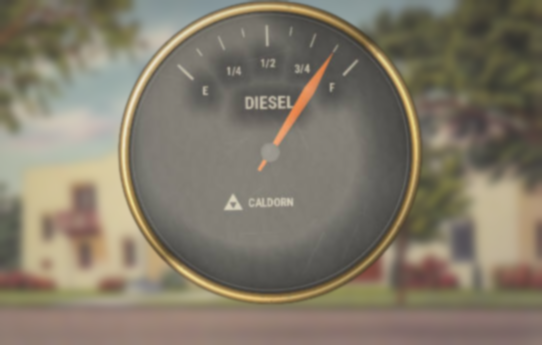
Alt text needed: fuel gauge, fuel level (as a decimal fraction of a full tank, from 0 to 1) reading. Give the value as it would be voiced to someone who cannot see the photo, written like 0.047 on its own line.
0.875
